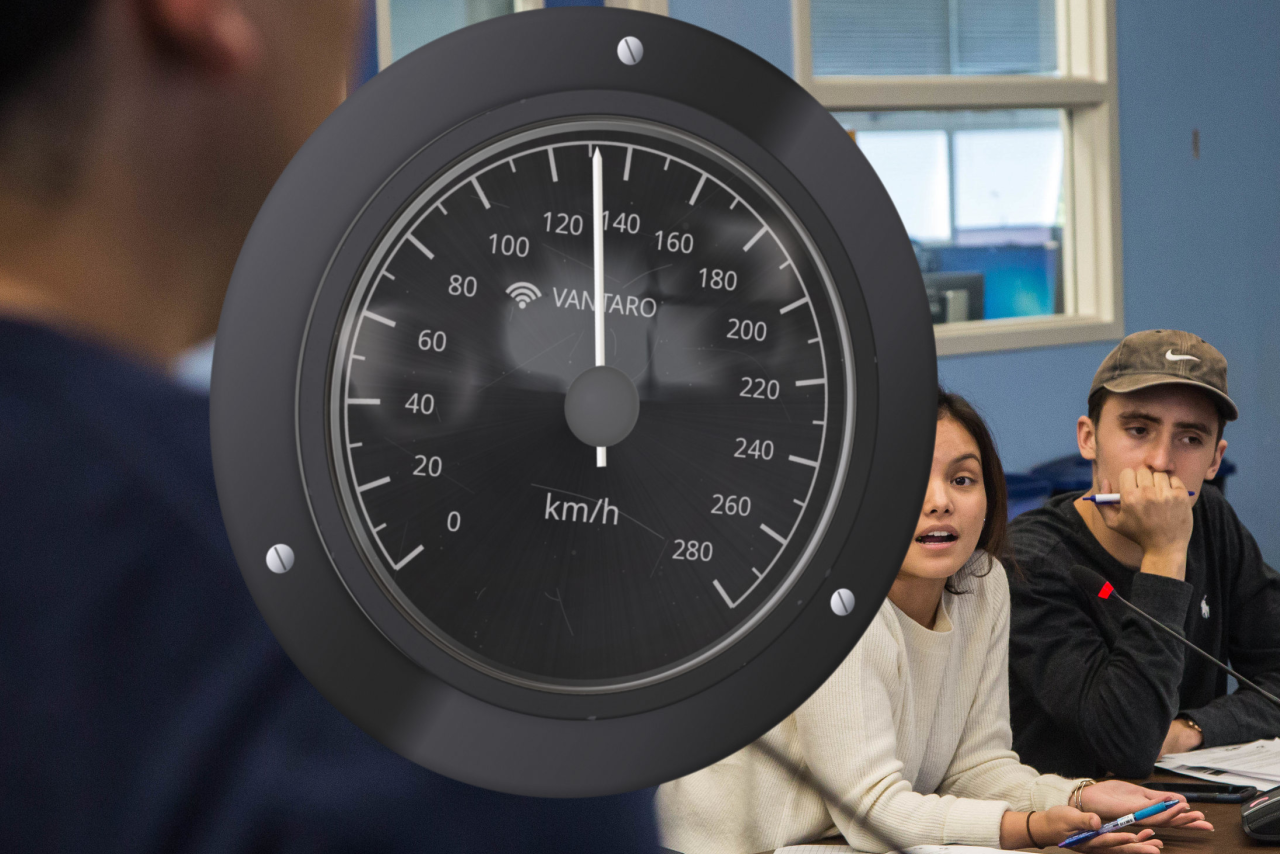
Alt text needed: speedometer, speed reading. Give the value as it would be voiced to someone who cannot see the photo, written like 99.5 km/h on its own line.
130 km/h
